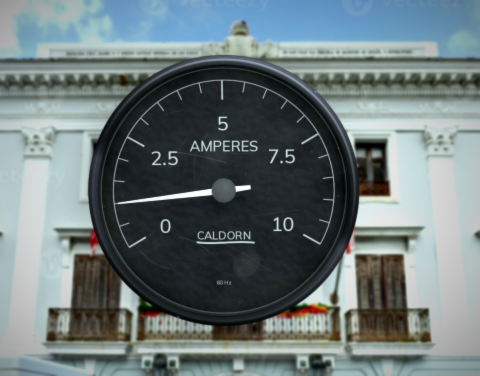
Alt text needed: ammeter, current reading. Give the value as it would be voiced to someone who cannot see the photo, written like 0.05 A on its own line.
1 A
